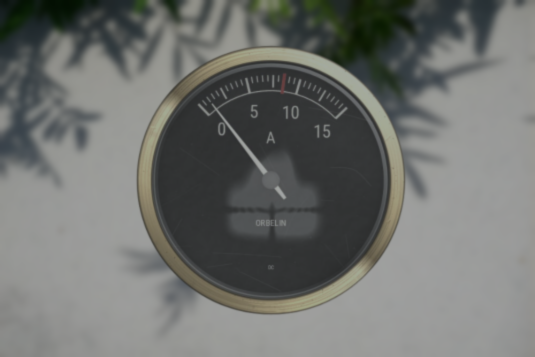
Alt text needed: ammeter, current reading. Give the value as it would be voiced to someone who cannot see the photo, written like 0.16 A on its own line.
1 A
